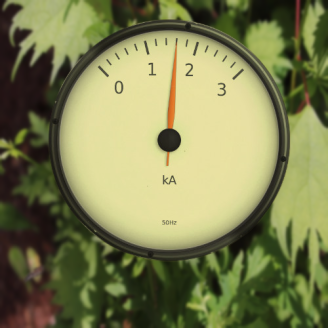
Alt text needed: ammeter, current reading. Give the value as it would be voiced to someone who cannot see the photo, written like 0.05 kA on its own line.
1.6 kA
